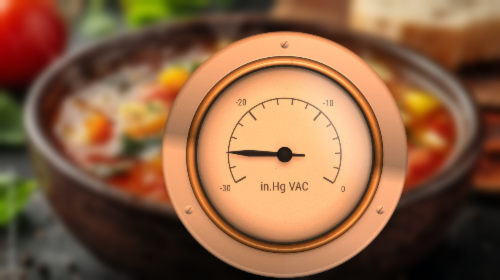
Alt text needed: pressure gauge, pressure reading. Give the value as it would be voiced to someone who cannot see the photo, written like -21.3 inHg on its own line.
-26 inHg
